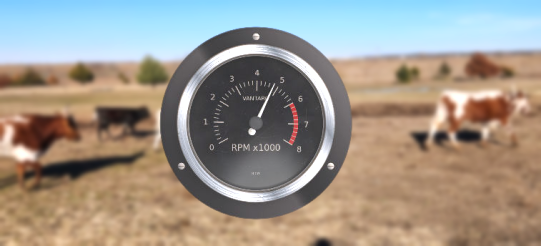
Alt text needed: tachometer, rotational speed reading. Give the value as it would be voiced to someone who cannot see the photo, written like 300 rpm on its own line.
4800 rpm
